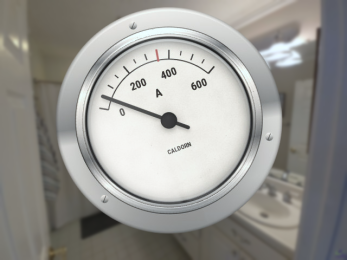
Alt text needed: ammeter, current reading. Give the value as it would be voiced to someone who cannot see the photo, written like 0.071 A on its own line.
50 A
